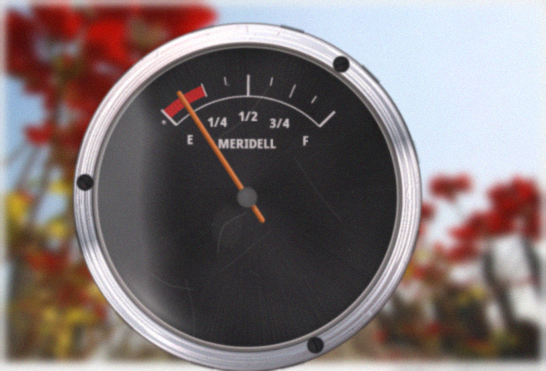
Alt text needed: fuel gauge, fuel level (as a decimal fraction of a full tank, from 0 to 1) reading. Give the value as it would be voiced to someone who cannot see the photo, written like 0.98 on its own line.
0.125
